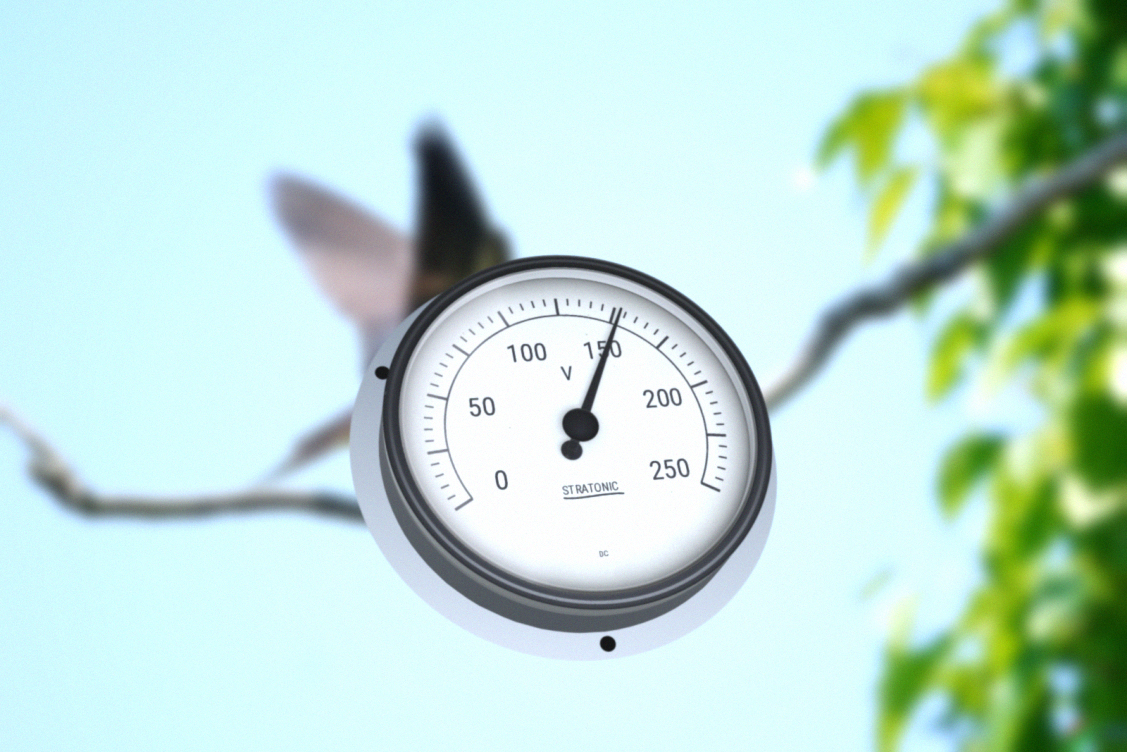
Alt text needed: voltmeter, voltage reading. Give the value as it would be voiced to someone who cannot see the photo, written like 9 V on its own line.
152.5 V
